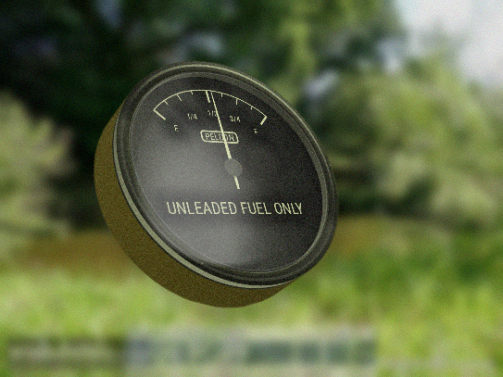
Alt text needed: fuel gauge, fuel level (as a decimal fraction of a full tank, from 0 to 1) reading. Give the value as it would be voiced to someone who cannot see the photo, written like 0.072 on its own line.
0.5
